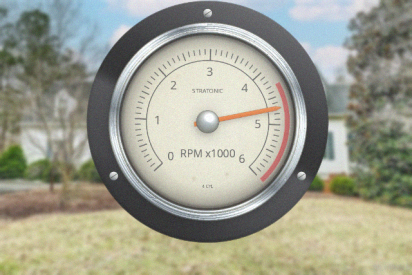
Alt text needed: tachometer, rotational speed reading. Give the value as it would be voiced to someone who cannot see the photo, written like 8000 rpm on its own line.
4700 rpm
